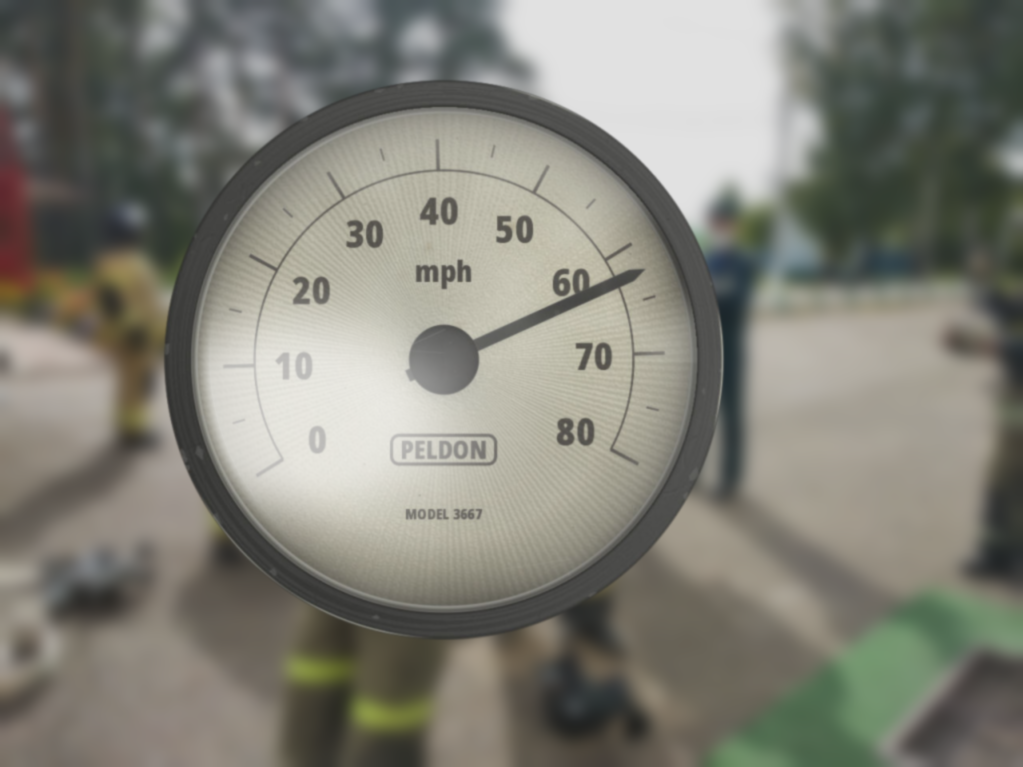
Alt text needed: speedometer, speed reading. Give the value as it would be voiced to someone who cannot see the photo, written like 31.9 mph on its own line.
62.5 mph
